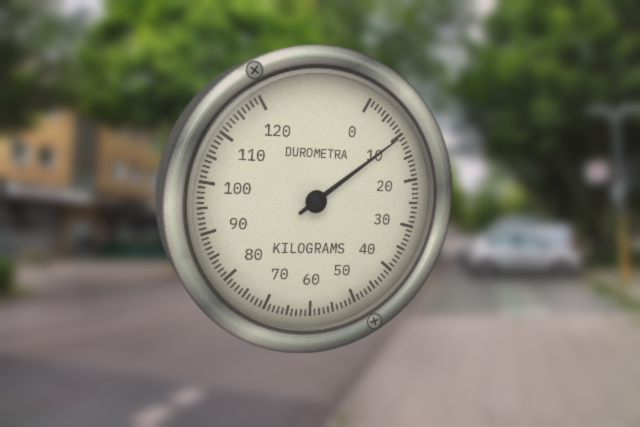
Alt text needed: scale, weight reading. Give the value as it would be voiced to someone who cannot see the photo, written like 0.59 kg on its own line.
10 kg
